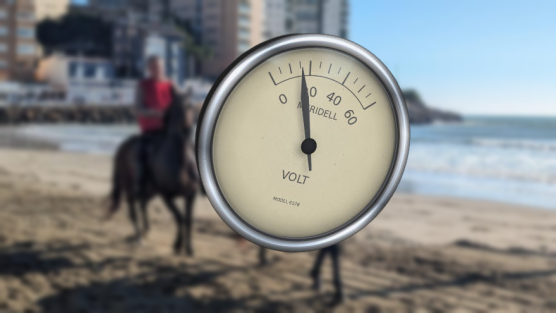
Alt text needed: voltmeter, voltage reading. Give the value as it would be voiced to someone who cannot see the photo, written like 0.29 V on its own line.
15 V
